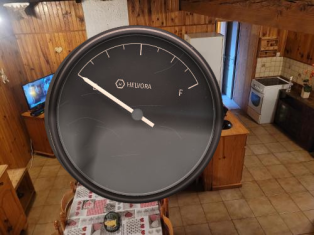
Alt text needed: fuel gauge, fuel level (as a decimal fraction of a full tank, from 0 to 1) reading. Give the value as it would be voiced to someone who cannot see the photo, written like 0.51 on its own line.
0
